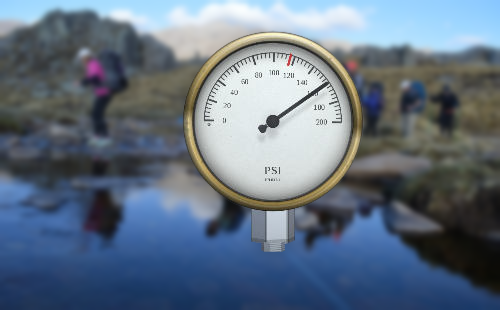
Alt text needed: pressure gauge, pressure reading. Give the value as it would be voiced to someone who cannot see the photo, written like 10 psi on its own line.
160 psi
